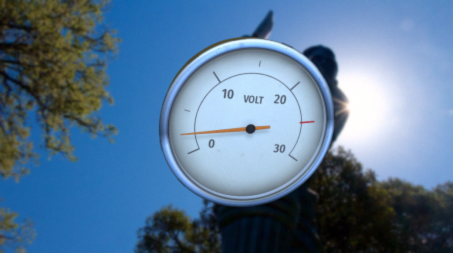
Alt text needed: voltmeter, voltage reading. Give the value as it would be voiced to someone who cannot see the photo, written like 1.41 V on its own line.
2.5 V
